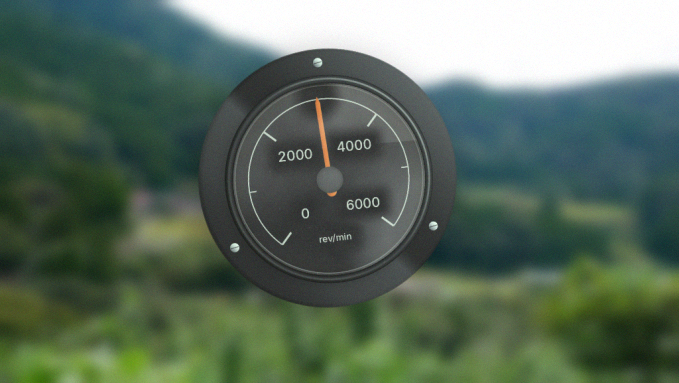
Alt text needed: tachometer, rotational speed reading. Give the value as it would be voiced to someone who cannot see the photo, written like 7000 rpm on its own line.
3000 rpm
